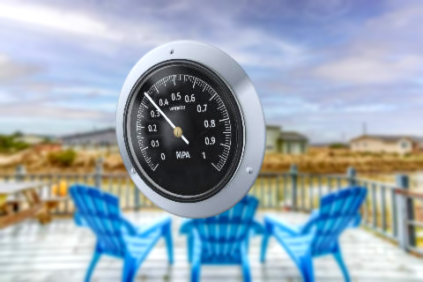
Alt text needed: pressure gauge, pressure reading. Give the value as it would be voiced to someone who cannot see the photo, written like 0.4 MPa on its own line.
0.35 MPa
